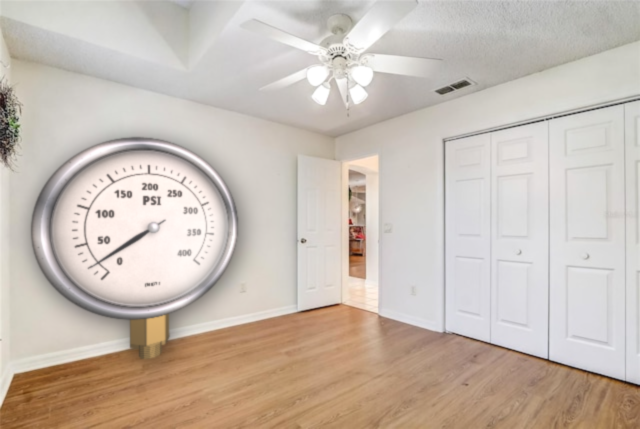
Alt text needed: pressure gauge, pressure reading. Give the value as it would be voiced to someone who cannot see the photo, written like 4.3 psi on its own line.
20 psi
